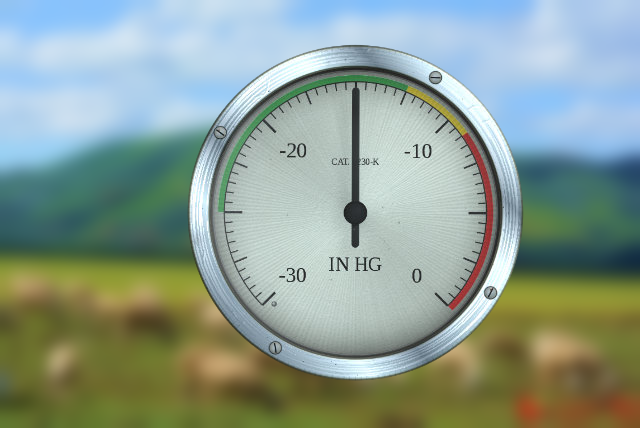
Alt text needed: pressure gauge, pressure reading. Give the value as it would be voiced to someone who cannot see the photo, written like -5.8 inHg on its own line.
-15 inHg
